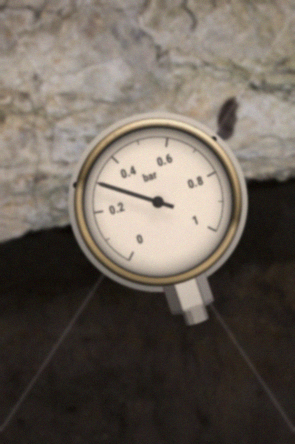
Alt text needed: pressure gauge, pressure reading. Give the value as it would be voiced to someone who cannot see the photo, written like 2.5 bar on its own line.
0.3 bar
